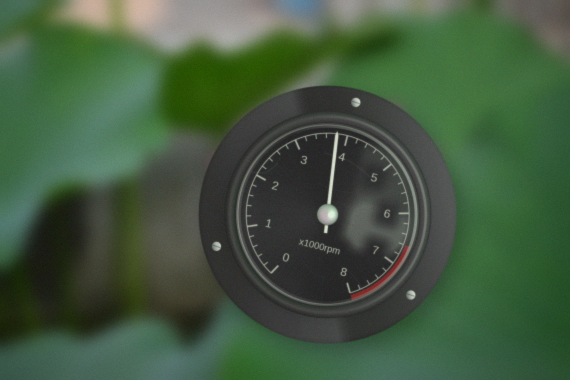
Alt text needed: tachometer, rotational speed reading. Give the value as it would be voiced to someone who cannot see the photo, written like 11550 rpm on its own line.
3800 rpm
